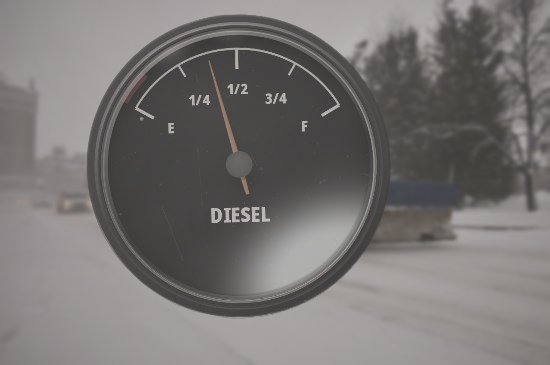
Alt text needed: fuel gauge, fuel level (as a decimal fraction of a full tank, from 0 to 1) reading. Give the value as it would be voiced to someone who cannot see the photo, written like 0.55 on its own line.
0.375
